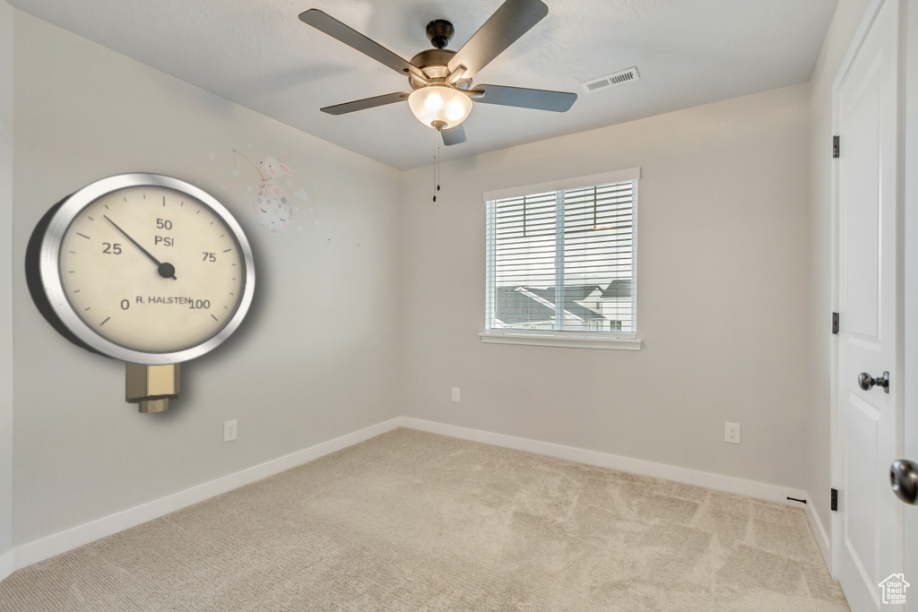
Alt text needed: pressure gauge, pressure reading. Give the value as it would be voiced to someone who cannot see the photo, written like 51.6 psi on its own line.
32.5 psi
